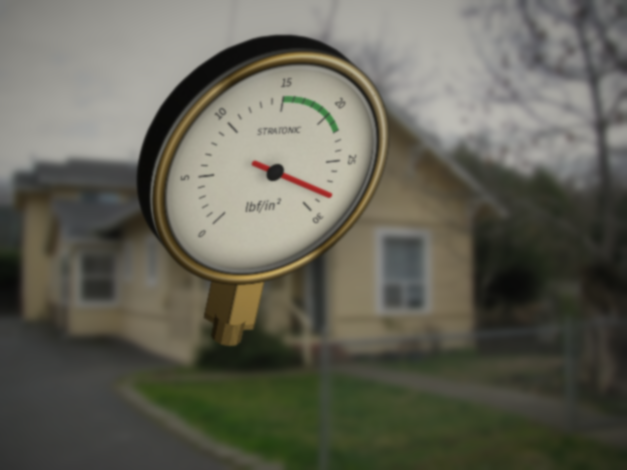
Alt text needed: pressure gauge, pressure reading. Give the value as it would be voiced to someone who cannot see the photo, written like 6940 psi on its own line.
28 psi
